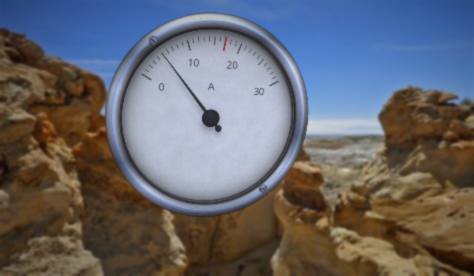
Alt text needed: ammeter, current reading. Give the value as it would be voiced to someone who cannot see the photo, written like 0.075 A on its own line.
5 A
